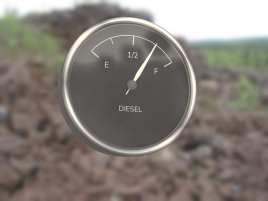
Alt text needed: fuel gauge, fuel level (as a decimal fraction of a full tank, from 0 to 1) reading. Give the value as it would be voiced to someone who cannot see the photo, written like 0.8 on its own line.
0.75
